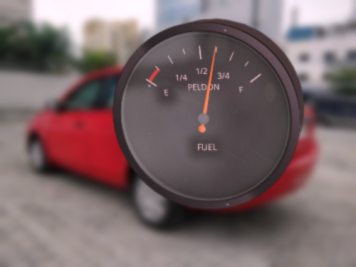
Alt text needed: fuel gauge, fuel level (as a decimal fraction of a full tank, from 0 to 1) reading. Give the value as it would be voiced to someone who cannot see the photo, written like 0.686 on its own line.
0.625
